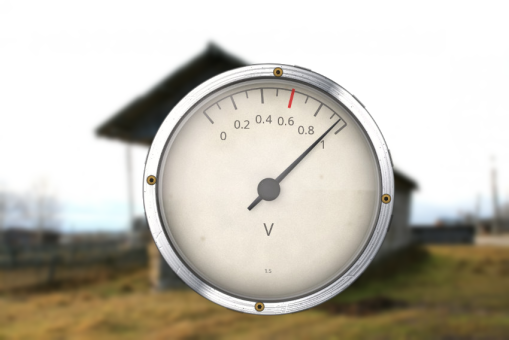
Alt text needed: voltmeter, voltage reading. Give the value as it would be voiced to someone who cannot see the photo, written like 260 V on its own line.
0.95 V
